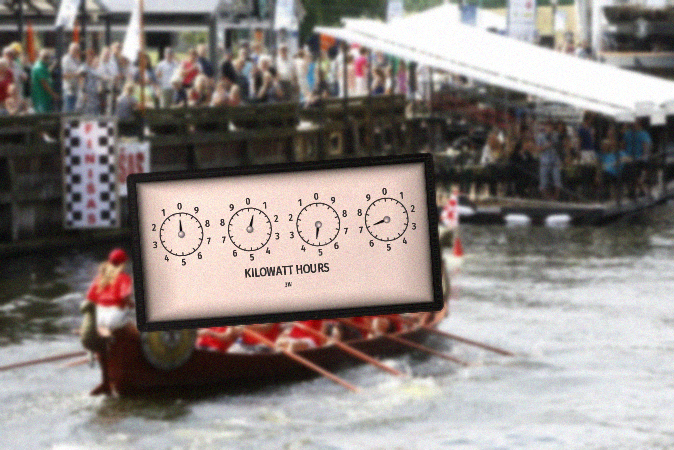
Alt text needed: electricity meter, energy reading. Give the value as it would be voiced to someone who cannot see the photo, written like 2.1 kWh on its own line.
47 kWh
